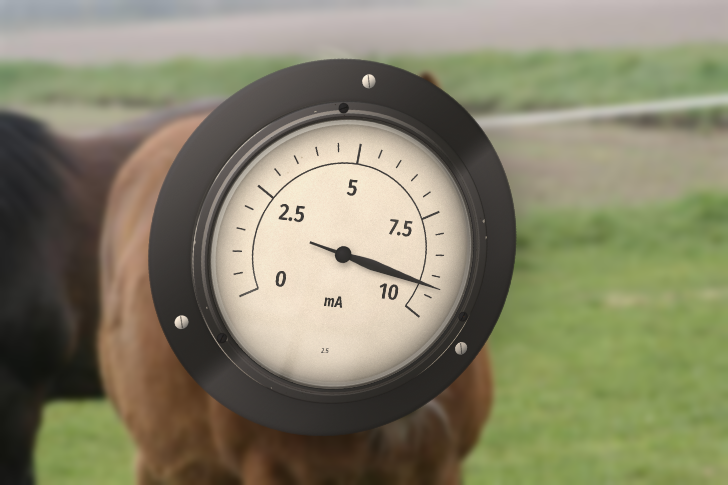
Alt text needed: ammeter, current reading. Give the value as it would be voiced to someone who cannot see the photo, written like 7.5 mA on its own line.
9.25 mA
